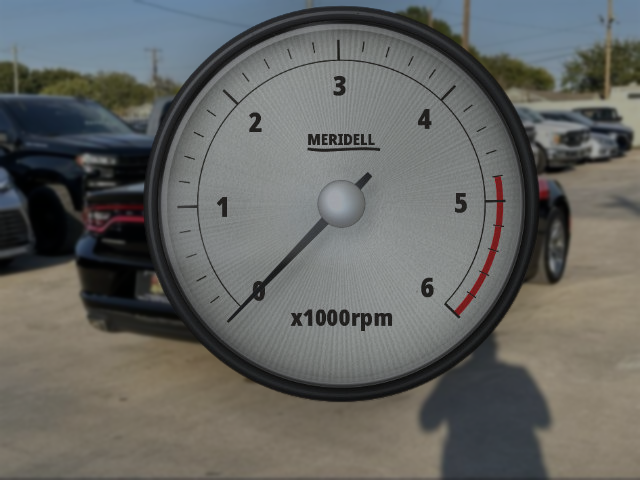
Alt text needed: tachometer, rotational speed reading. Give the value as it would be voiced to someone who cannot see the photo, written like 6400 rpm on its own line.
0 rpm
